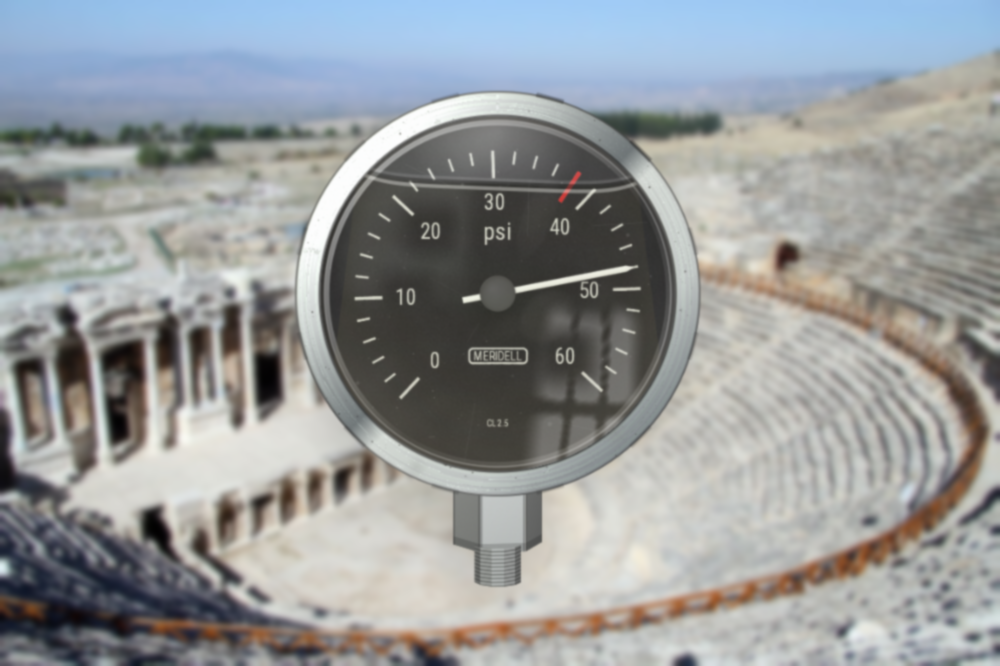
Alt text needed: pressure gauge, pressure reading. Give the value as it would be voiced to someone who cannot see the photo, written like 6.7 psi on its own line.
48 psi
